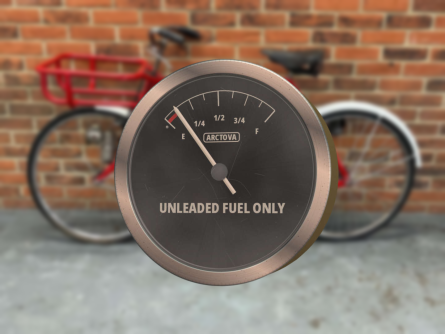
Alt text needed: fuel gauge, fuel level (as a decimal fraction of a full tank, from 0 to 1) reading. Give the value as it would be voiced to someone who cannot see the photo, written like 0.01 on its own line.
0.125
